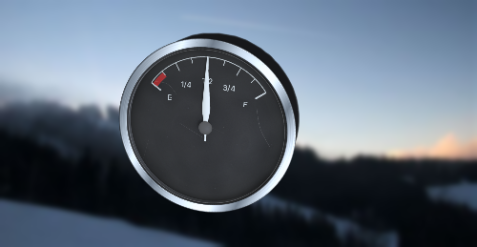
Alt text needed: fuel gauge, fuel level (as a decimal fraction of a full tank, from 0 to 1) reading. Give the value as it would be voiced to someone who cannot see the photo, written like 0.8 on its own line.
0.5
